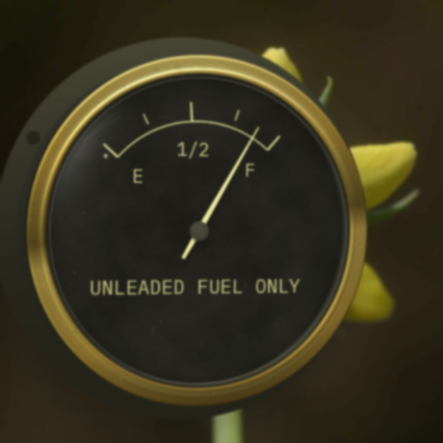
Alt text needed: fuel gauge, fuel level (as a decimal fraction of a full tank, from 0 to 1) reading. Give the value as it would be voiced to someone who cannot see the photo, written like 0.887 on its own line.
0.875
